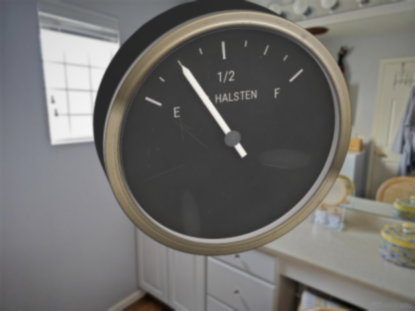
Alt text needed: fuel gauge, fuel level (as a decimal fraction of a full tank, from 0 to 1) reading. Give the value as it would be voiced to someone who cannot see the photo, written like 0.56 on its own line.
0.25
